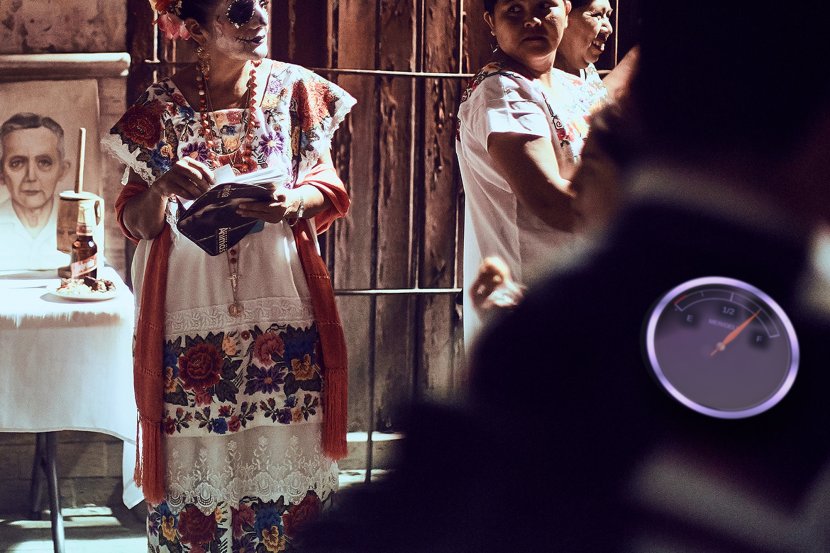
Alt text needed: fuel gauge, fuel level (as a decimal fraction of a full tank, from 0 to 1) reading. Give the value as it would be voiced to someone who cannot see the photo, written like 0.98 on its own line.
0.75
